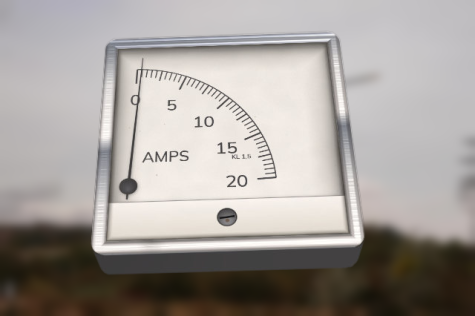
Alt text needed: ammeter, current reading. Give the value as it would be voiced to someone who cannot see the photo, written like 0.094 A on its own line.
0.5 A
